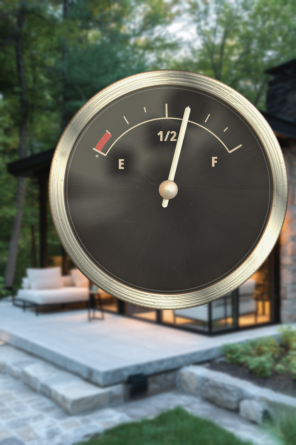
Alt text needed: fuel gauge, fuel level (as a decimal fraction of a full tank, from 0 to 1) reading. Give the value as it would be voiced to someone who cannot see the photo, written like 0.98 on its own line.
0.625
